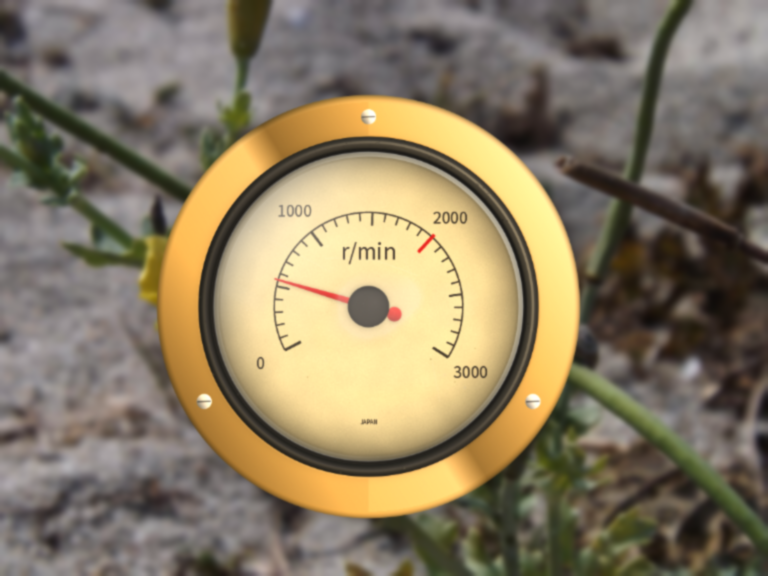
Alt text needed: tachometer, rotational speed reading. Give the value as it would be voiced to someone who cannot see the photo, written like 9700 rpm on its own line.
550 rpm
